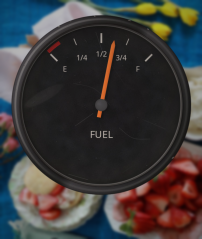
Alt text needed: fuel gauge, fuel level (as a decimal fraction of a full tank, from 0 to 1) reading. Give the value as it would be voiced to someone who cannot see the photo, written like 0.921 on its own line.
0.625
